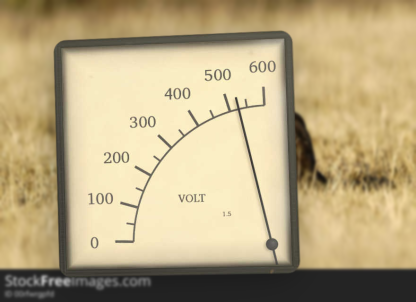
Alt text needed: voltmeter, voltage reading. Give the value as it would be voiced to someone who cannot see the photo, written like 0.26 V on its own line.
525 V
